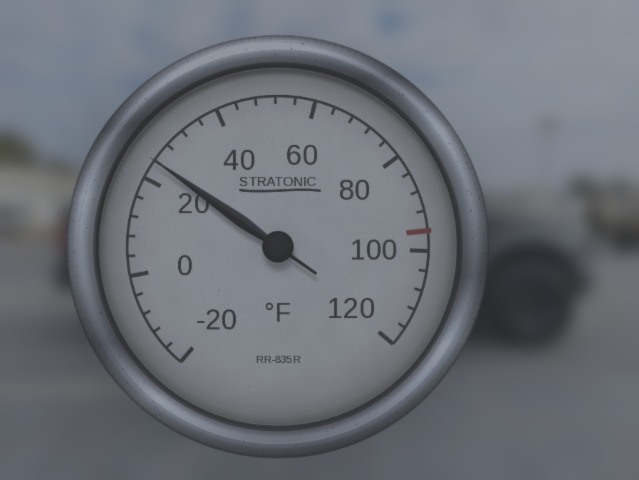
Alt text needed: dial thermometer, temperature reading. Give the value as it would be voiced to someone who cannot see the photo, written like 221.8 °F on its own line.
24 °F
